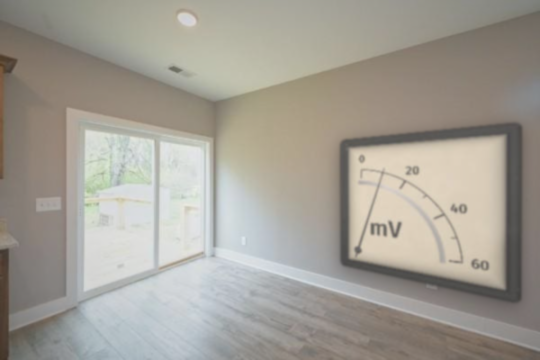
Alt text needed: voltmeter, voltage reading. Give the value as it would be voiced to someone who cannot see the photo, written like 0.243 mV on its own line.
10 mV
